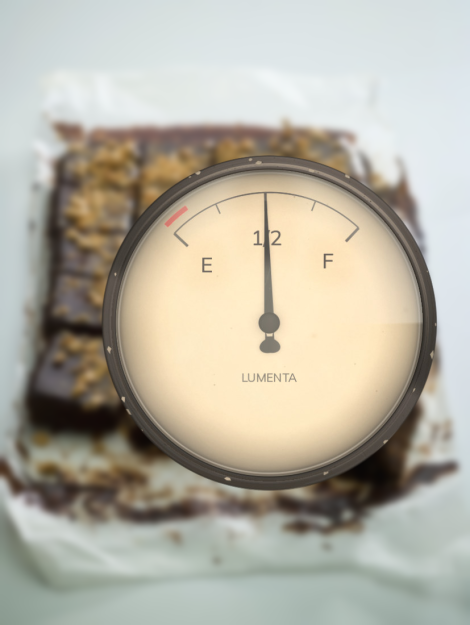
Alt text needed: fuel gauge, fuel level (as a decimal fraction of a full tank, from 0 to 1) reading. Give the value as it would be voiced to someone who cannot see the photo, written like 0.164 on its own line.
0.5
